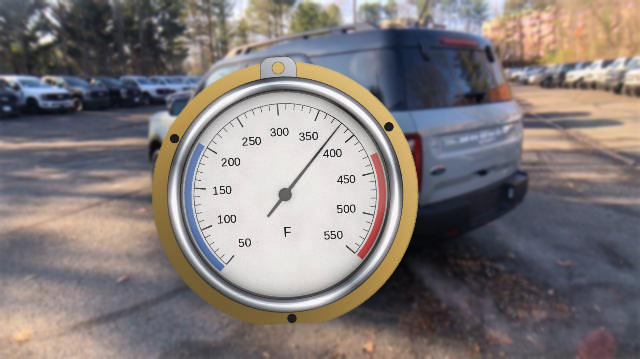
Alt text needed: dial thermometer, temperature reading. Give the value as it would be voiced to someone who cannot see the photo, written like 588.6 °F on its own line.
380 °F
